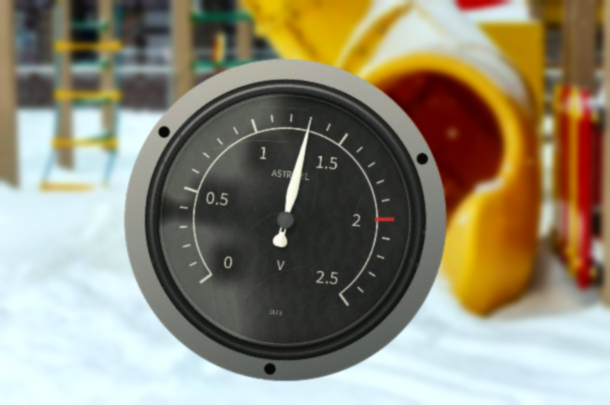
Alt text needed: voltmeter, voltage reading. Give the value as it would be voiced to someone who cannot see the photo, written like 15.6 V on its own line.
1.3 V
